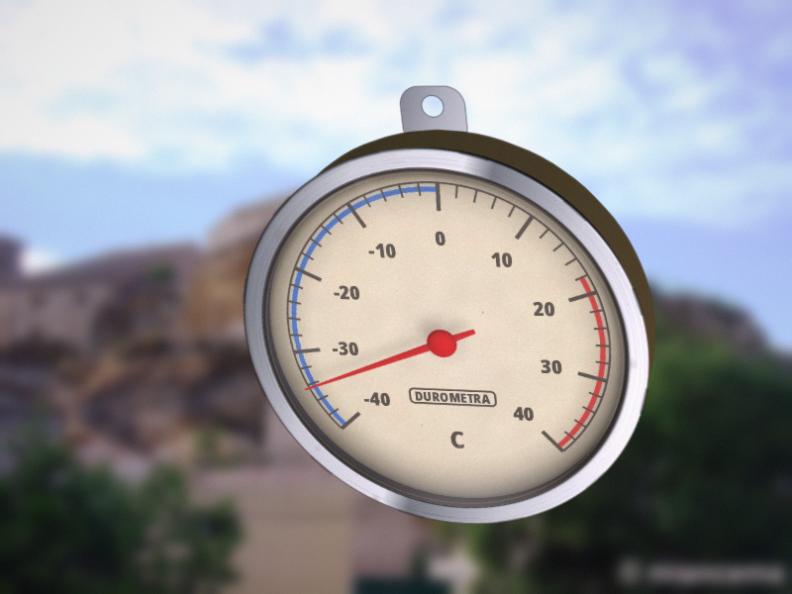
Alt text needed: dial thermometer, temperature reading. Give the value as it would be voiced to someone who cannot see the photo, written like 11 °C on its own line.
-34 °C
